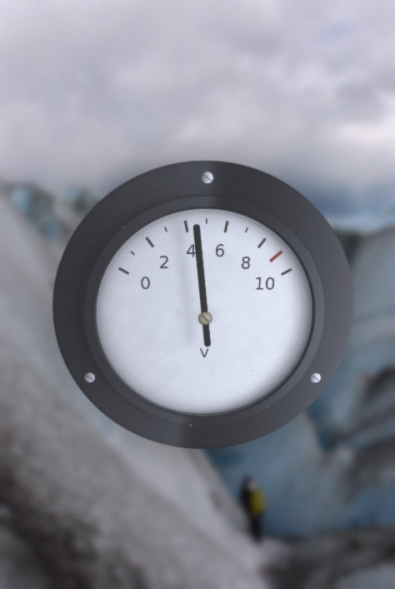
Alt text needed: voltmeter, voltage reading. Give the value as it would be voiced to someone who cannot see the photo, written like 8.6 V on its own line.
4.5 V
